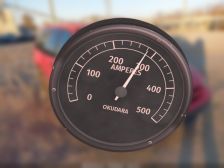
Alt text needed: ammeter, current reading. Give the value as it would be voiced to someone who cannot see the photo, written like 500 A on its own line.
280 A
